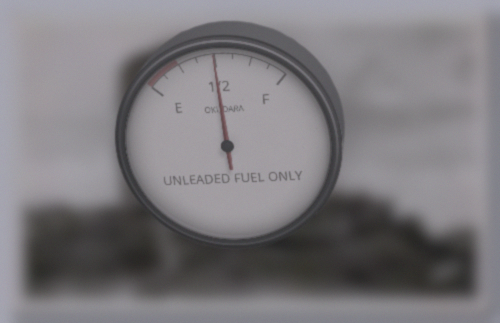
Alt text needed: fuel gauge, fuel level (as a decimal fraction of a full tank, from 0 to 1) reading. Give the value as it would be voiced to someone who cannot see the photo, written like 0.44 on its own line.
0.5
